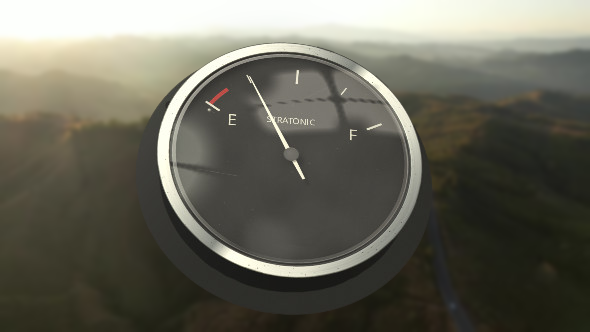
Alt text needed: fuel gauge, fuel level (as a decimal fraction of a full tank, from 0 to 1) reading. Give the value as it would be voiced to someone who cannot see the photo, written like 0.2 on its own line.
0.25
